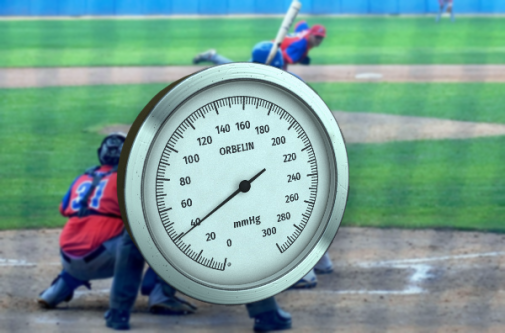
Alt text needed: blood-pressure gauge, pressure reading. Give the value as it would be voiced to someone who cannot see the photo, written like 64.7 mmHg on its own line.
40 mmHg
